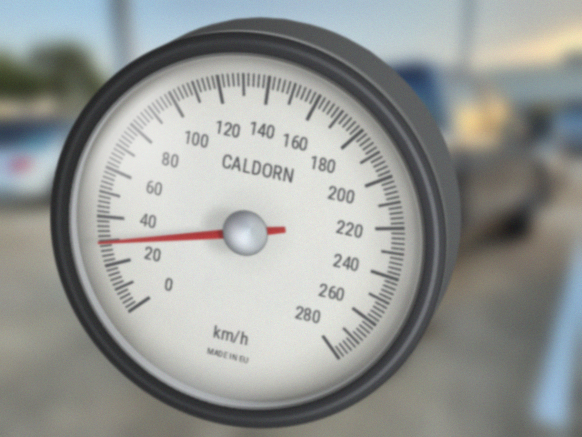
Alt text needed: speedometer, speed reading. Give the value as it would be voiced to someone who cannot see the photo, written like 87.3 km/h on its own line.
30 km/h
